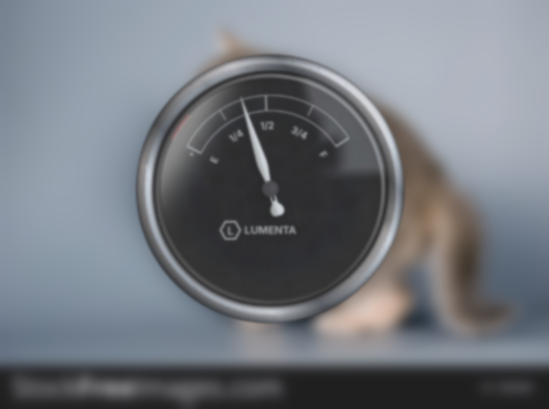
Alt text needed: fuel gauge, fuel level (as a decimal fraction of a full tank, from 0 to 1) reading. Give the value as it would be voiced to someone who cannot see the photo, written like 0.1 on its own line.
0.375
